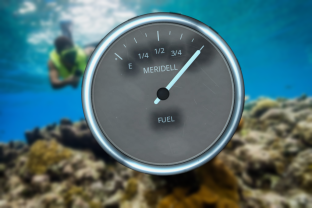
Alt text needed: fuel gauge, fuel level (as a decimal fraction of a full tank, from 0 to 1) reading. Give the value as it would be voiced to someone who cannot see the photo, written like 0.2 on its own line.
1
